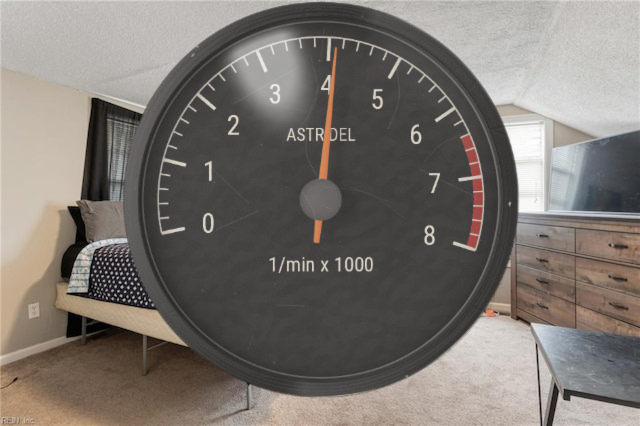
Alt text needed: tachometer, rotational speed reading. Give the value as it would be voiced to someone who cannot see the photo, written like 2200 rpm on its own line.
4100 rpm
